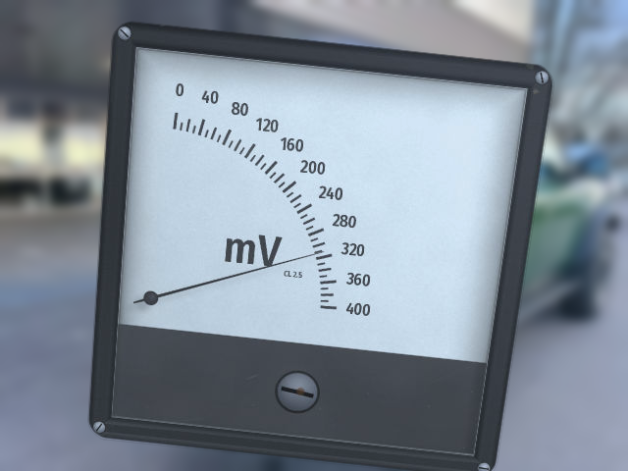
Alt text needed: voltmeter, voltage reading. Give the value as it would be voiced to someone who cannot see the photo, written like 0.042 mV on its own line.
310 mV
